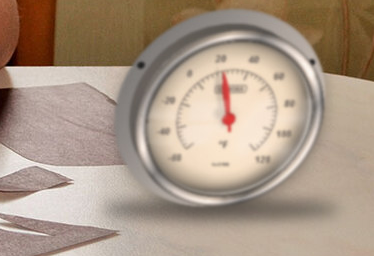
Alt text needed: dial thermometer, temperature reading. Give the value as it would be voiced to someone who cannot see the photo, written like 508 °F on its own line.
20 °F
